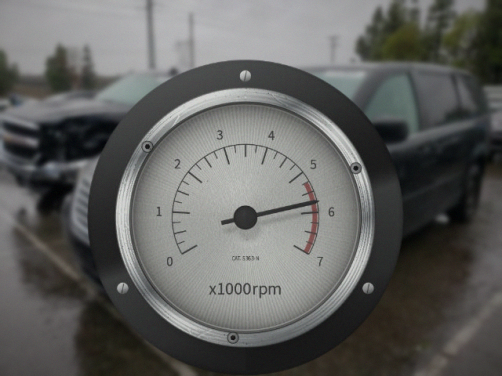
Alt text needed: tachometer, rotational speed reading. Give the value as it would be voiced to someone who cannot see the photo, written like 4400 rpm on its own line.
5750 rpm
